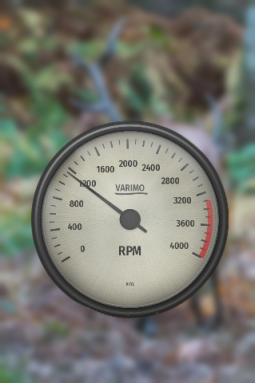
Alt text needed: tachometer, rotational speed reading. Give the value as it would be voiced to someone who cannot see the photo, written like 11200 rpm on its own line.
1150 rpm
